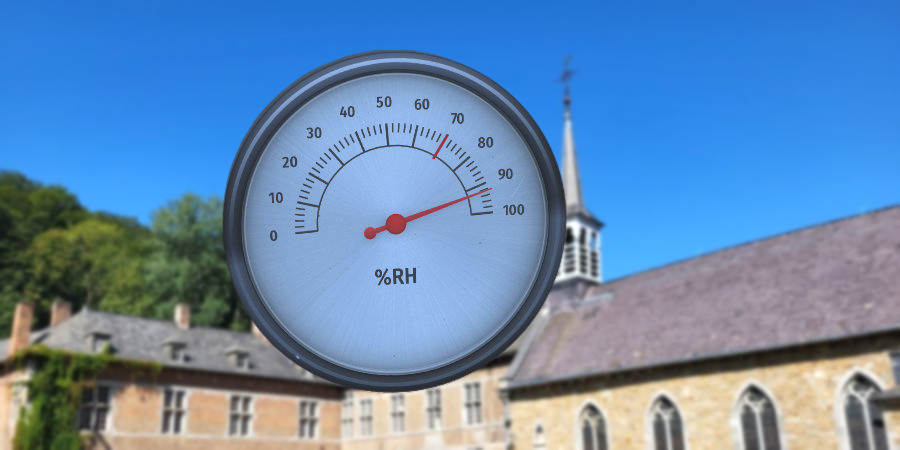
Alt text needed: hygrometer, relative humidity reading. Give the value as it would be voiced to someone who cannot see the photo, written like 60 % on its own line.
92 %
